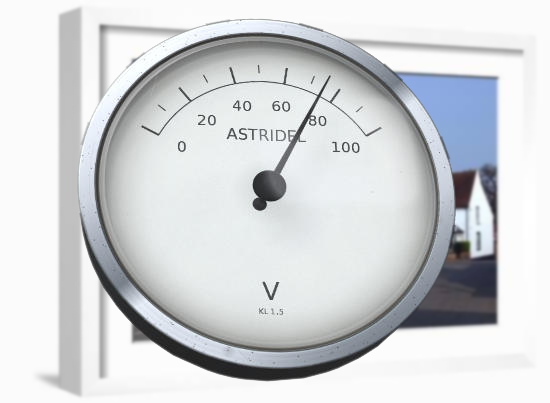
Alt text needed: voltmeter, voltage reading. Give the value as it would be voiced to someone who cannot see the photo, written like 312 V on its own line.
75 V
